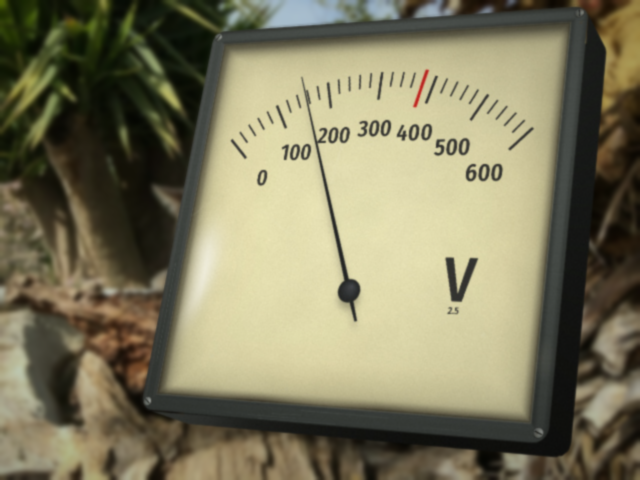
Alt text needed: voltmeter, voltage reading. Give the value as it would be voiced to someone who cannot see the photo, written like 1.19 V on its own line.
160 V
